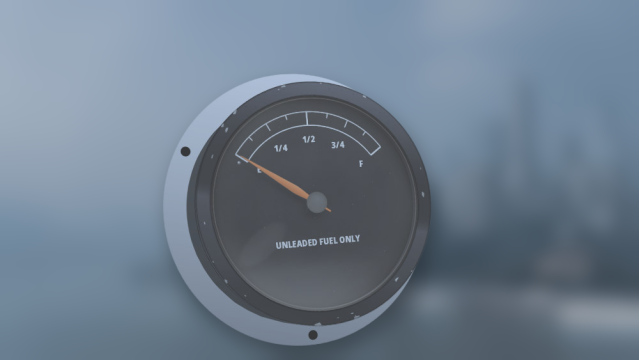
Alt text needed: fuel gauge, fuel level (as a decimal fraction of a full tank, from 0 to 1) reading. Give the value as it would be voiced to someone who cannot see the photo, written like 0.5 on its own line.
0
